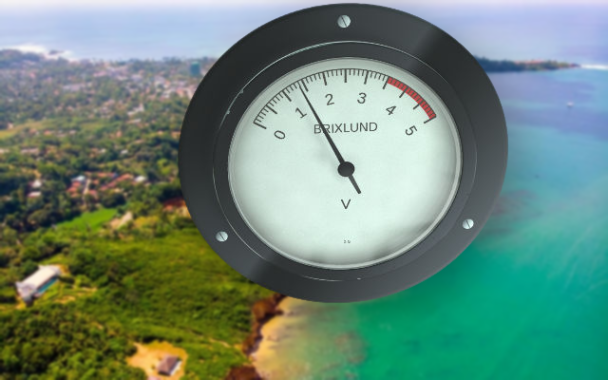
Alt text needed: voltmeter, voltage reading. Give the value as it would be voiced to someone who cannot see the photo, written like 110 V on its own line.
1.4 V
